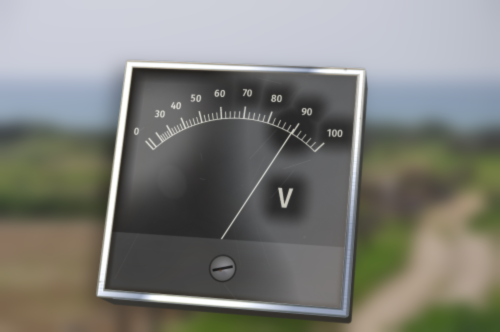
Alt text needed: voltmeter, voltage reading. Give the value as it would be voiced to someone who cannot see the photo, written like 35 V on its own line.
90 V
